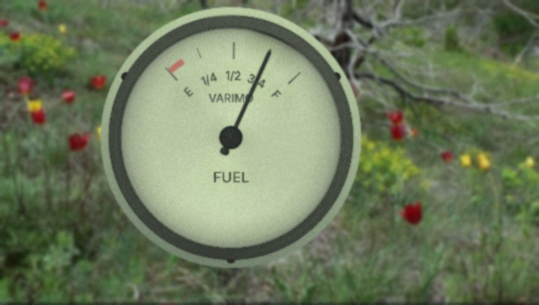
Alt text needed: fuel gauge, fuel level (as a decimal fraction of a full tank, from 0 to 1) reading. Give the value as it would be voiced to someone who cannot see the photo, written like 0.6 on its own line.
0.75
